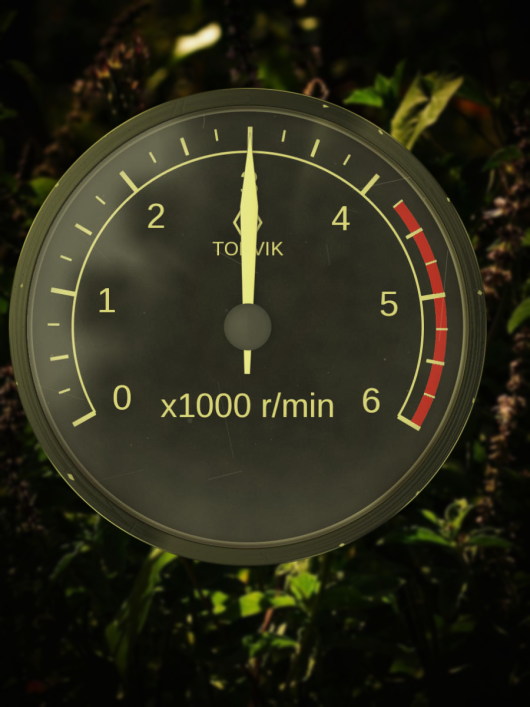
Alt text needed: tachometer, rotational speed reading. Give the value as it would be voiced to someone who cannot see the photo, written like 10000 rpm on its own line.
3000 rpm
